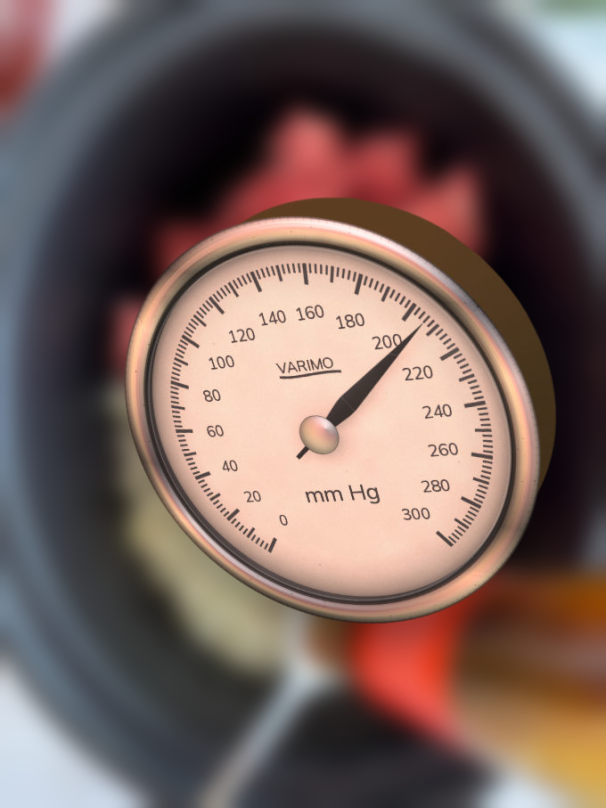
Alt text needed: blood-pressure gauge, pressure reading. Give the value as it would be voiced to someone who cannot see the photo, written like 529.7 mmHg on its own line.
206 mmHg
